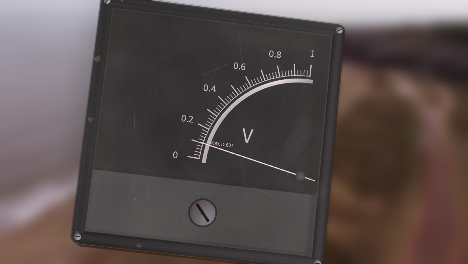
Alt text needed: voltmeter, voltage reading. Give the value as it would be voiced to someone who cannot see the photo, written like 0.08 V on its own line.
0.1 V
